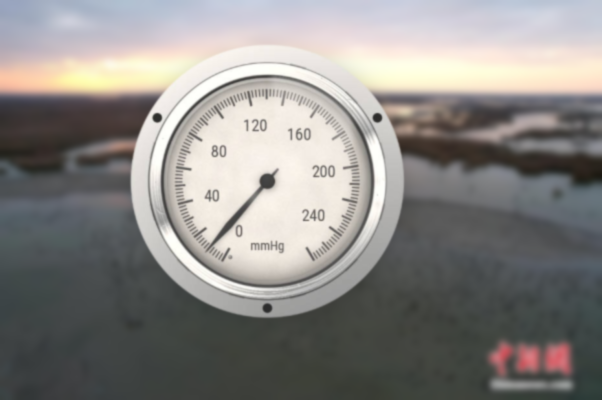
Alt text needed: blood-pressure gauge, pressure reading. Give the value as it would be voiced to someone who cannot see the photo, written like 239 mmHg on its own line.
10 mmHg
